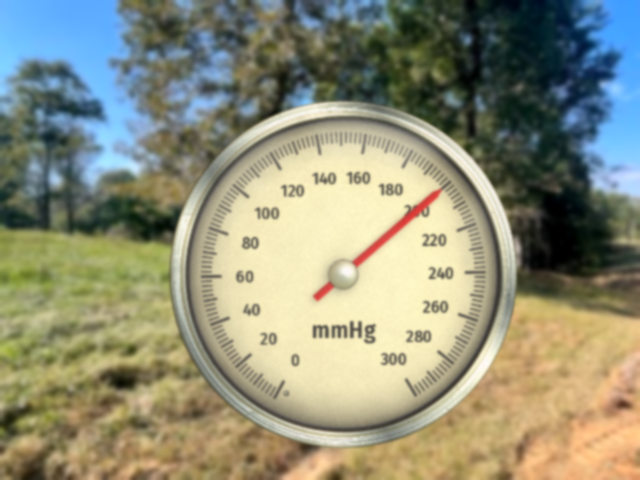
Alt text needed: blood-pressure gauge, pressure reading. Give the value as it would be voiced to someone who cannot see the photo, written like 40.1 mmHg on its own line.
200 mmHg
